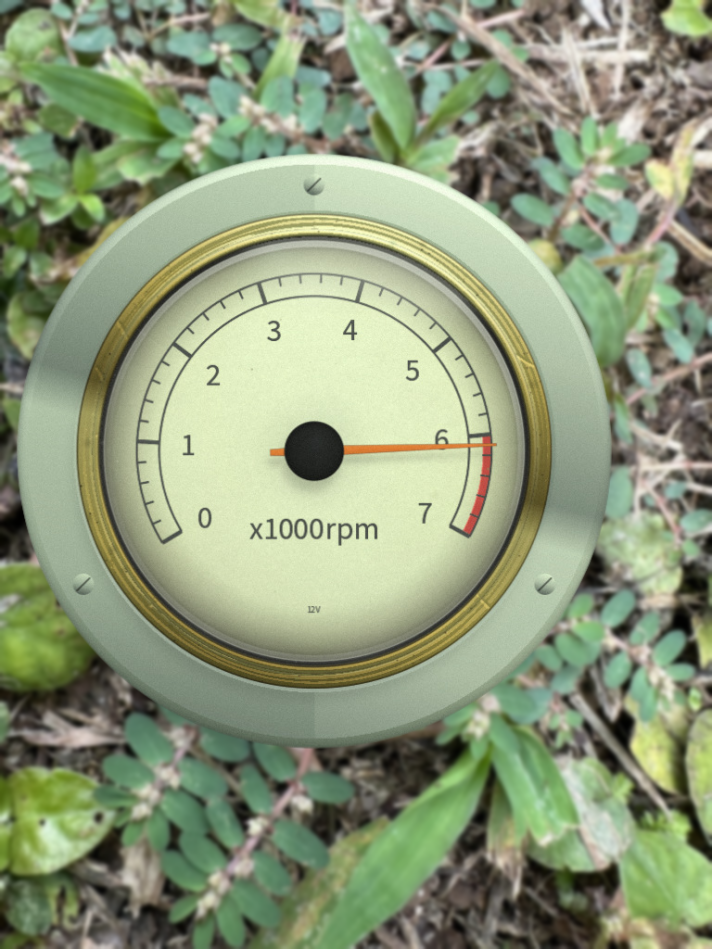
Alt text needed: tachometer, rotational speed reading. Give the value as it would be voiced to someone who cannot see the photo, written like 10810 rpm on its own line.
6100 rpm
